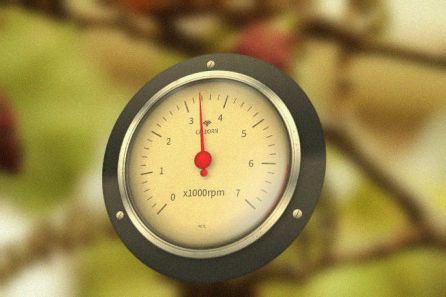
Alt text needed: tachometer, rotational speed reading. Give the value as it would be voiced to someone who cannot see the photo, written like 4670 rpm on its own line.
3400 rpm
